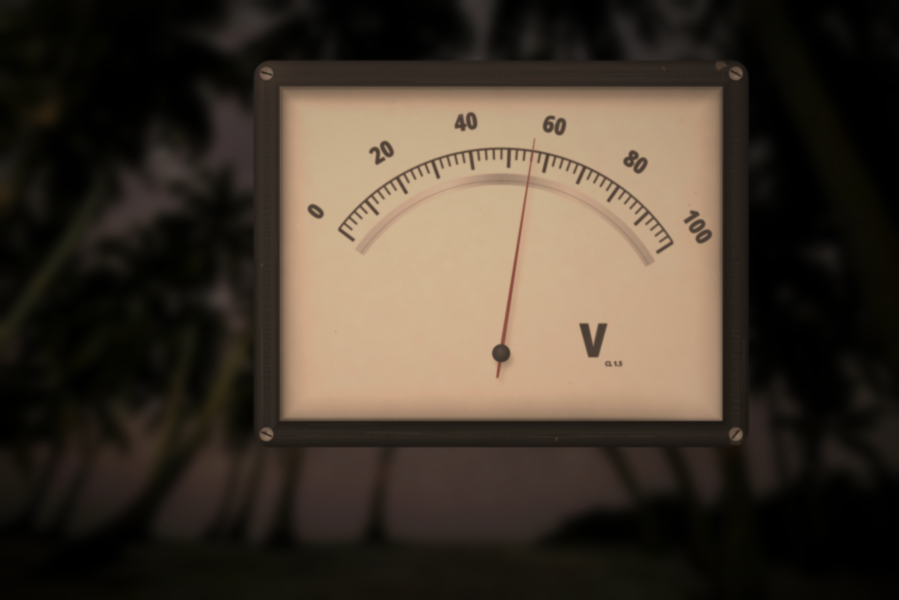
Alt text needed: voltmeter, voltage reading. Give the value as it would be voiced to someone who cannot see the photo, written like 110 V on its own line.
56 V
